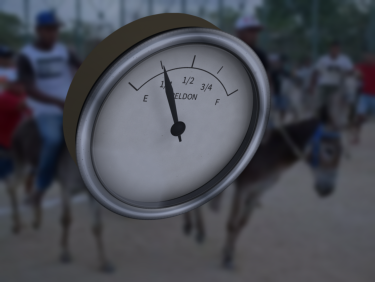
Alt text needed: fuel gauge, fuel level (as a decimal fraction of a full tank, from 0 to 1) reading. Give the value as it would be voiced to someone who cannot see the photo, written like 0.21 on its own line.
0.25
